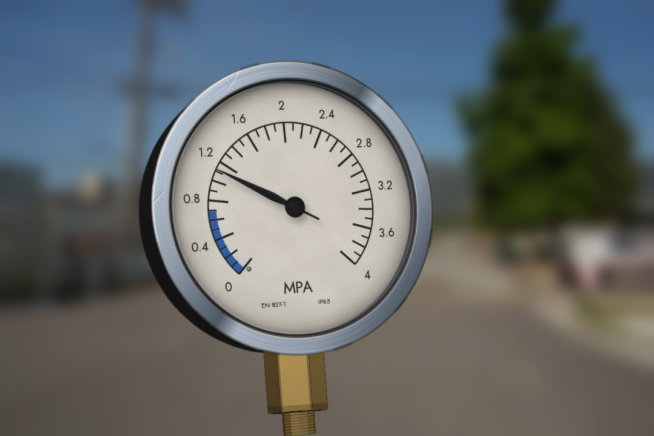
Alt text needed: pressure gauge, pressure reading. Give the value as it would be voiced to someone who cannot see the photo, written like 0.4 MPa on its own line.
1.1 MPa
